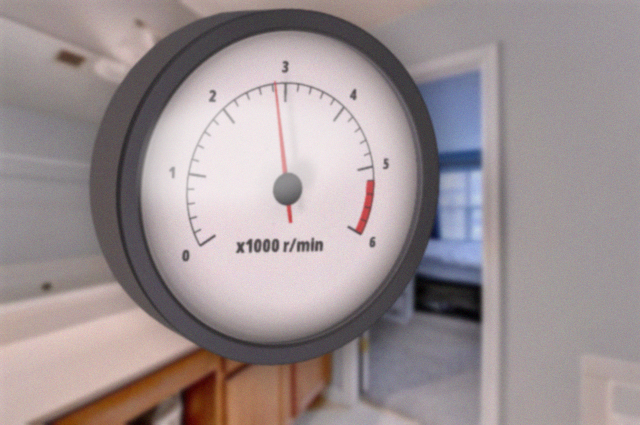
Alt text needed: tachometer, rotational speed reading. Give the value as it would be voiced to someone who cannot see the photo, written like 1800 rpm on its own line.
2800 rpm
